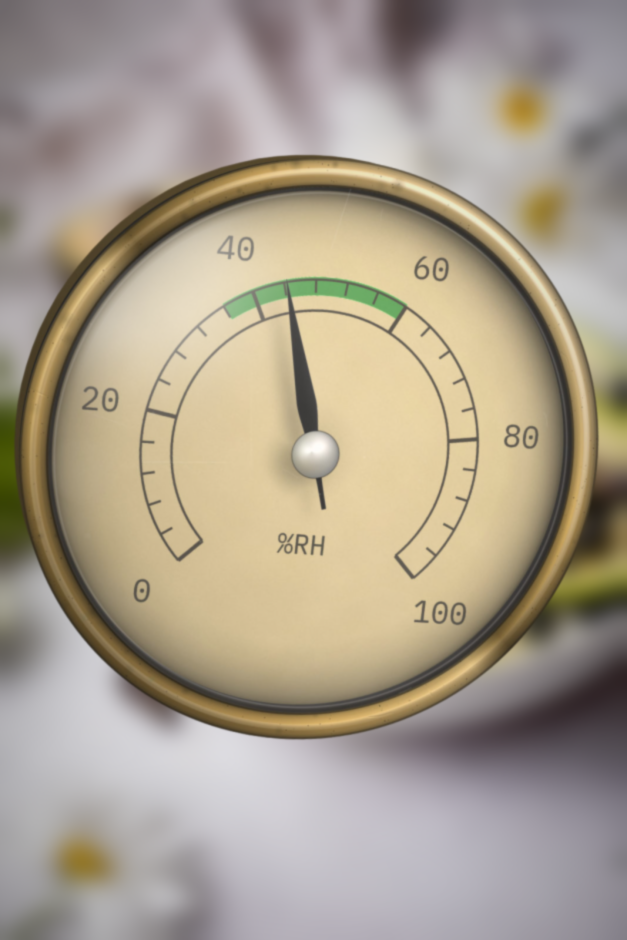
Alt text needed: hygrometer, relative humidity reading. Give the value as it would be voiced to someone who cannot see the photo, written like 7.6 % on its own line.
44 %
